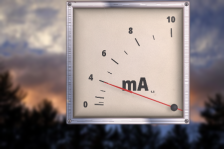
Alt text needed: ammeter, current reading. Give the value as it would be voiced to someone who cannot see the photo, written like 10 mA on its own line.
4 mA
